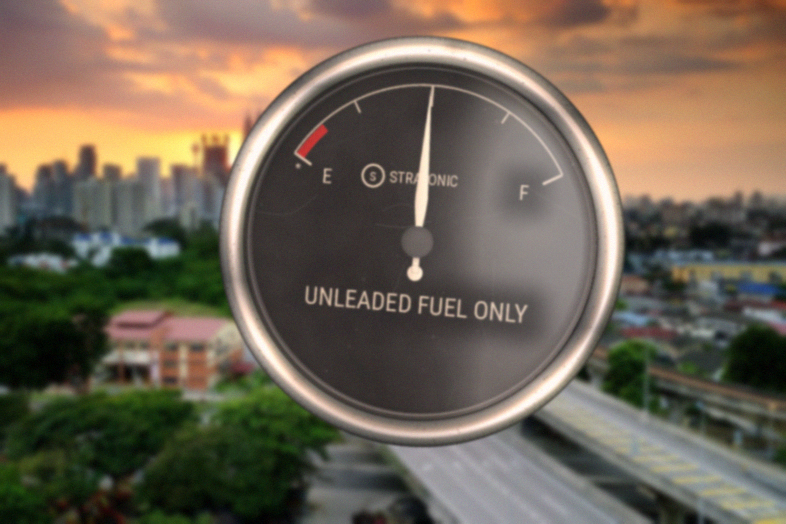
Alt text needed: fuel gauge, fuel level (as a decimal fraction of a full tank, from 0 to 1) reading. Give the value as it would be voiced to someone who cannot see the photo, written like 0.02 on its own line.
0.5
